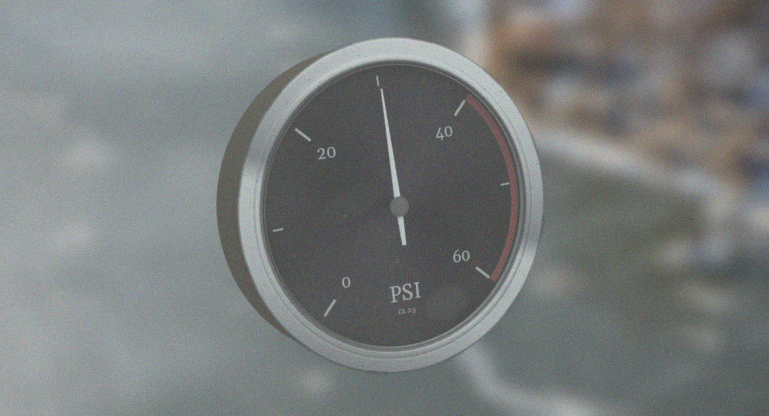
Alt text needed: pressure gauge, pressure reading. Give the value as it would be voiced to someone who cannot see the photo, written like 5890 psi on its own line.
30 psi
